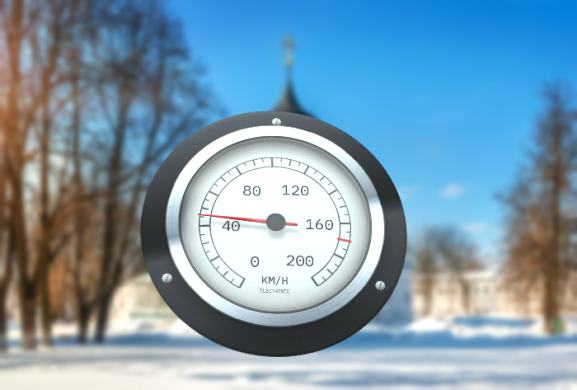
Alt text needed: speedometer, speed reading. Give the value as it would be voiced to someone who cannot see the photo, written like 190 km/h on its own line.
45 km/h
